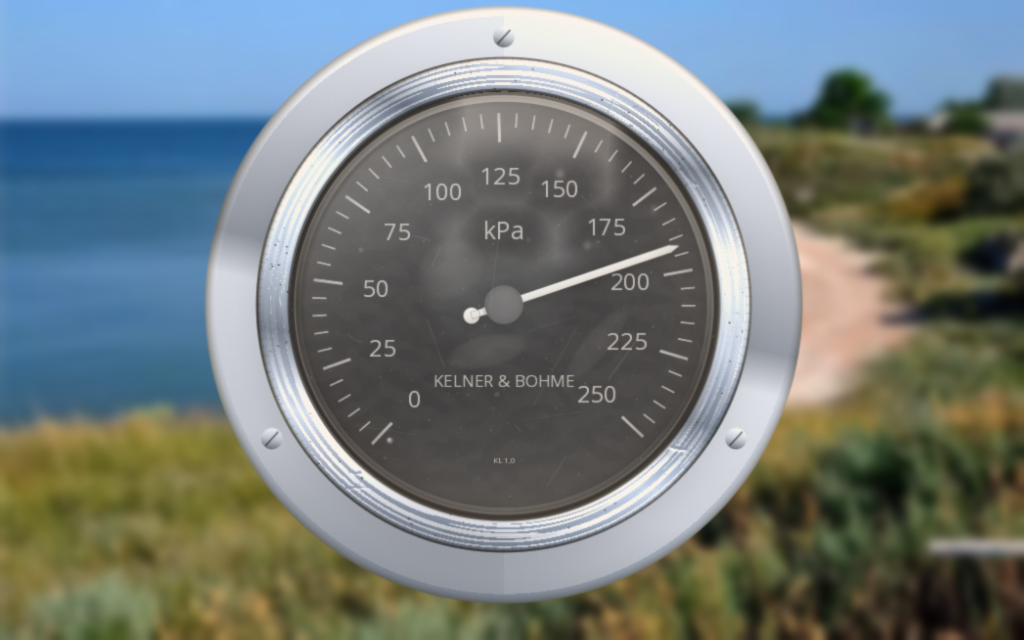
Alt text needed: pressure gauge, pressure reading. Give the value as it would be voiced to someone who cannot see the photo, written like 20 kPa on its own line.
192.5 kPa
